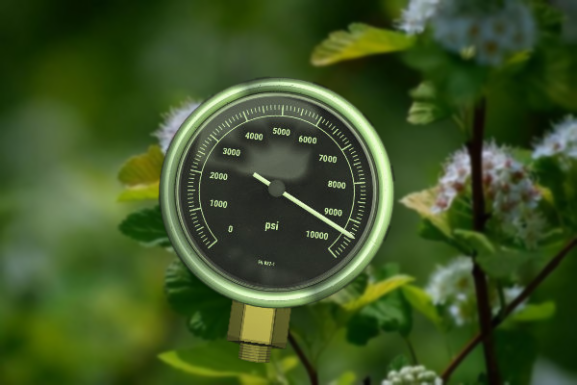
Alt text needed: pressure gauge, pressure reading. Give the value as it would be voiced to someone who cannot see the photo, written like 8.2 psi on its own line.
9400 psi
